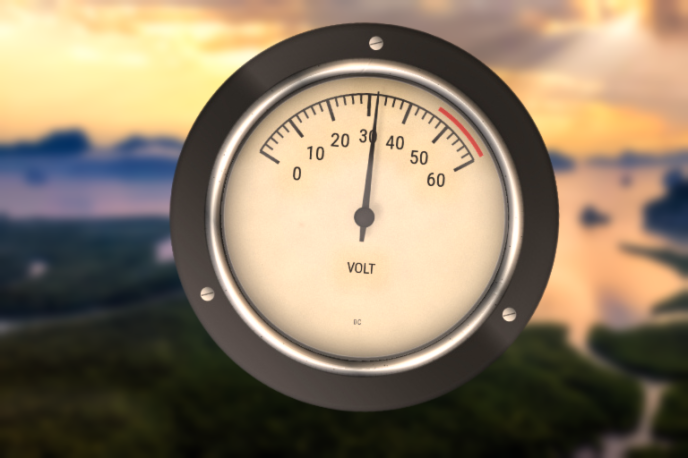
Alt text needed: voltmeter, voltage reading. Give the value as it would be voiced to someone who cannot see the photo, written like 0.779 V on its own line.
32 V
